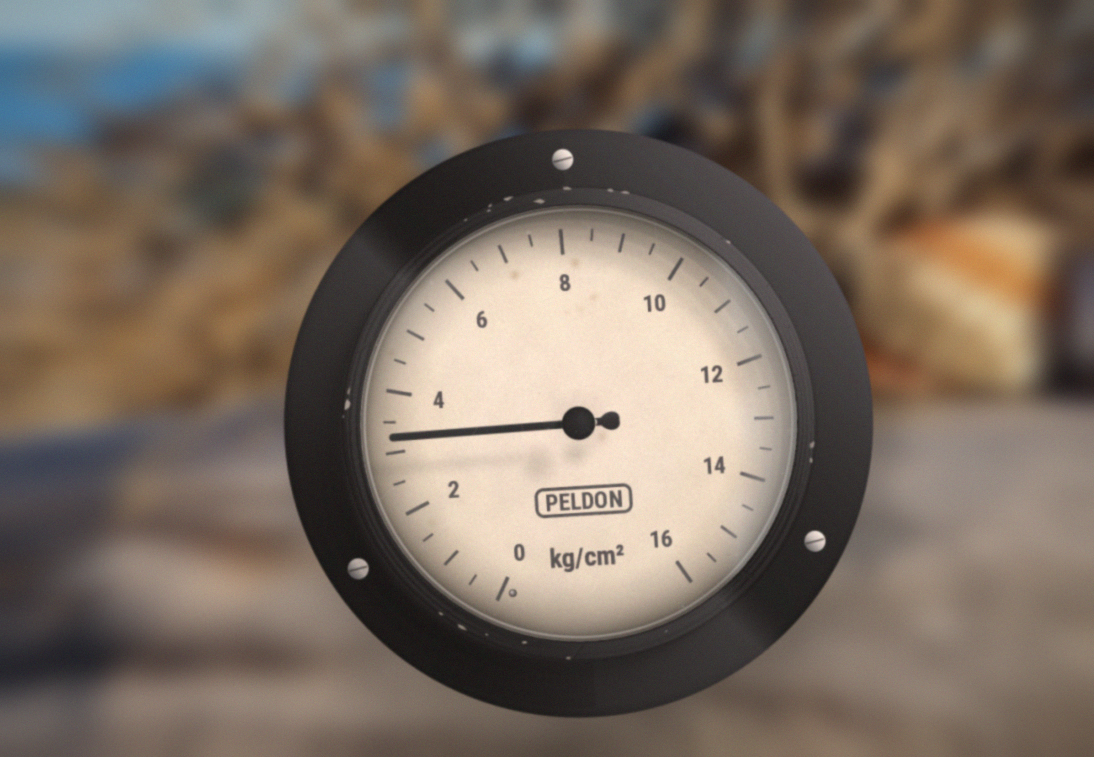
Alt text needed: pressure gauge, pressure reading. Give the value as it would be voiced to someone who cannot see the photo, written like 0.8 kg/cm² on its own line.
3.25 kg/cm²
